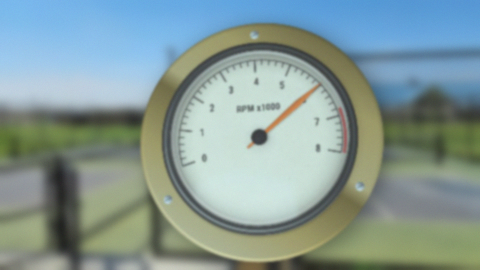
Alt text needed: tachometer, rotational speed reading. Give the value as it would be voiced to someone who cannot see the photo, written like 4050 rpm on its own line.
6000 rpm
